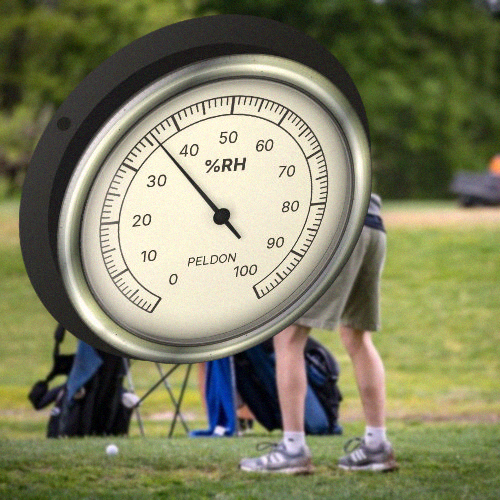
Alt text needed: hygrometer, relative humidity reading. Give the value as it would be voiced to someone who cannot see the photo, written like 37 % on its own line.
36 %
